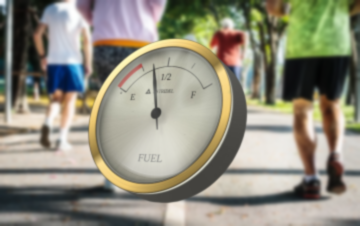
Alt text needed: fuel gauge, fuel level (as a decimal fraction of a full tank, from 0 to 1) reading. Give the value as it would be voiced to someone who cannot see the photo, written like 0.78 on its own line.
0.375
